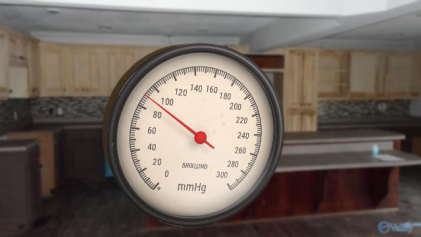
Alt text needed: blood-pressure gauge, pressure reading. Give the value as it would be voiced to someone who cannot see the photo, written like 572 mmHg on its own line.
90 mmHg
